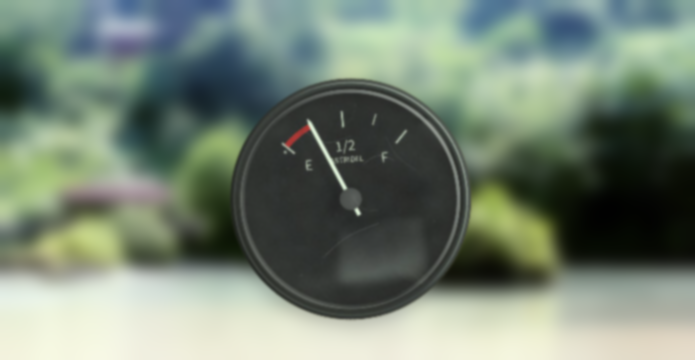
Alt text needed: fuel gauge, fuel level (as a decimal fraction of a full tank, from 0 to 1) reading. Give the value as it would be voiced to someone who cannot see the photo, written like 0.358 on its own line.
0.25
